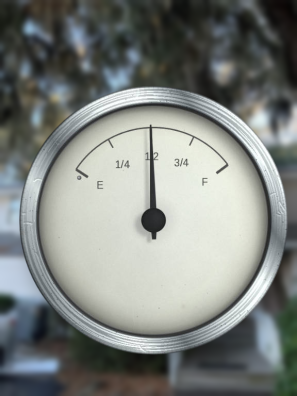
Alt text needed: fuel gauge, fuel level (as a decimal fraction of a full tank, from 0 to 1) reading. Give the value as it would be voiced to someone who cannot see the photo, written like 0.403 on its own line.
0.5
